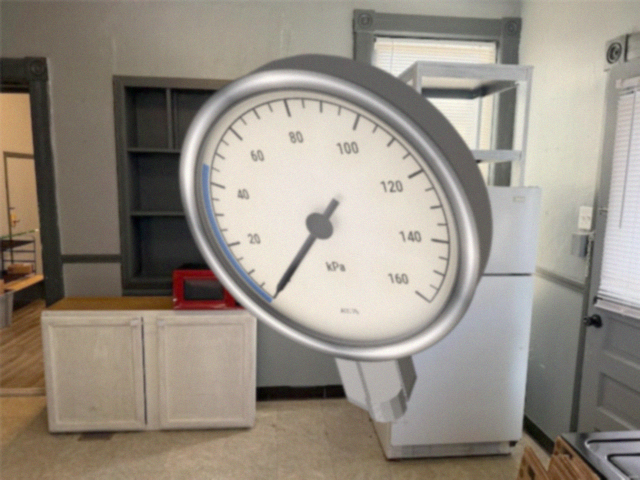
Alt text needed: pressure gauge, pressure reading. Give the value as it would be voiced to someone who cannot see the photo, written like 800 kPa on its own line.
0 kPa
